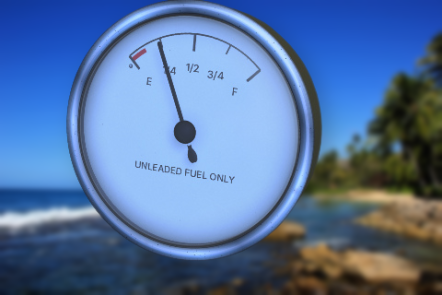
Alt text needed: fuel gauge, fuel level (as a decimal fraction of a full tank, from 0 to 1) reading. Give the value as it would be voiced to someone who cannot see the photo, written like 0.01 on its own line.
0.25
